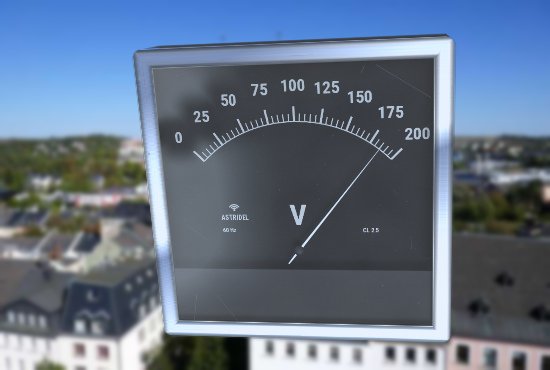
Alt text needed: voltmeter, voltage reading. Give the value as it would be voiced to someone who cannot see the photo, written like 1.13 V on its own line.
185 V
